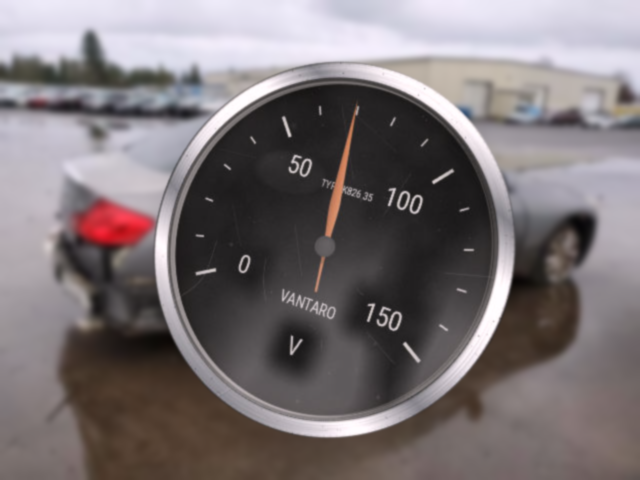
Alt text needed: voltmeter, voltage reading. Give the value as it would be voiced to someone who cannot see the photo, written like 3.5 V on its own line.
70 V
